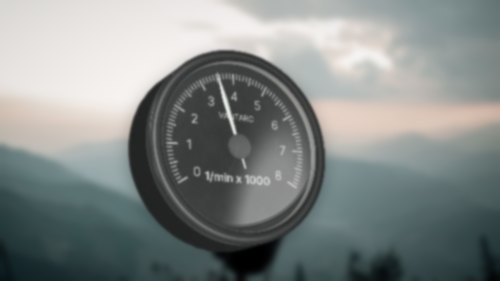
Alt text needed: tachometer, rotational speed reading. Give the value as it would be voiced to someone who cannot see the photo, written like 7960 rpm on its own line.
3500 rpm
